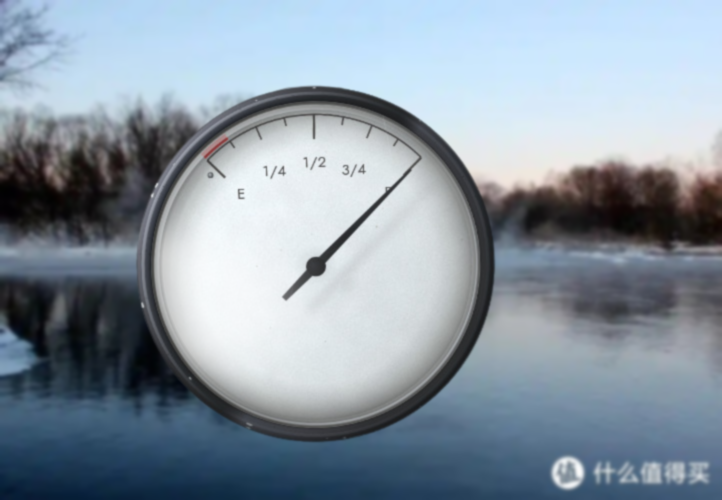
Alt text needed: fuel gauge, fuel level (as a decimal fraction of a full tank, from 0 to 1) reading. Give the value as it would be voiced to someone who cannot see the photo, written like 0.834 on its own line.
1
